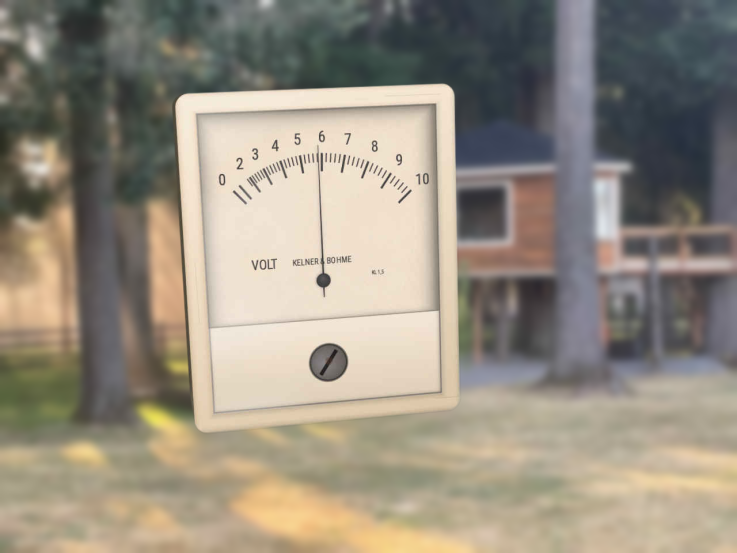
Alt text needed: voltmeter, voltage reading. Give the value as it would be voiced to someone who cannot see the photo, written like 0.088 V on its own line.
5.8 V
